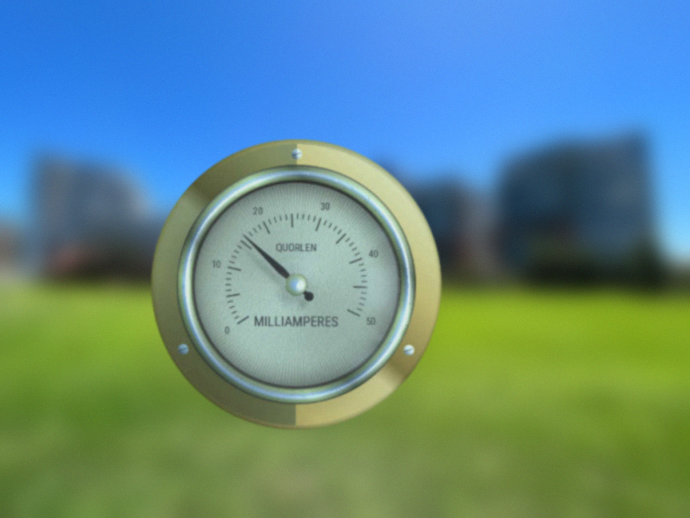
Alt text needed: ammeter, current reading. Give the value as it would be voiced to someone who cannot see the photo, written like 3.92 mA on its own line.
16 mA
